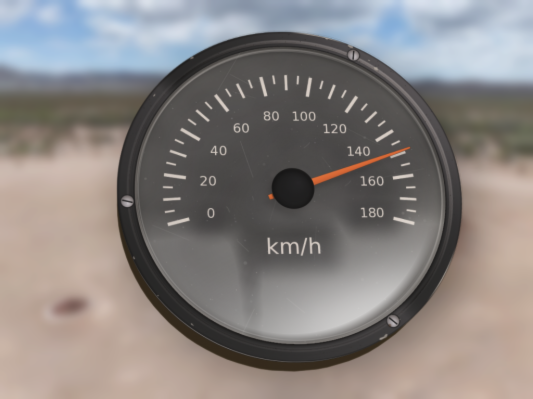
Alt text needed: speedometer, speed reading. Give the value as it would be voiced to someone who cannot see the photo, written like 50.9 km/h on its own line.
150 km/h
